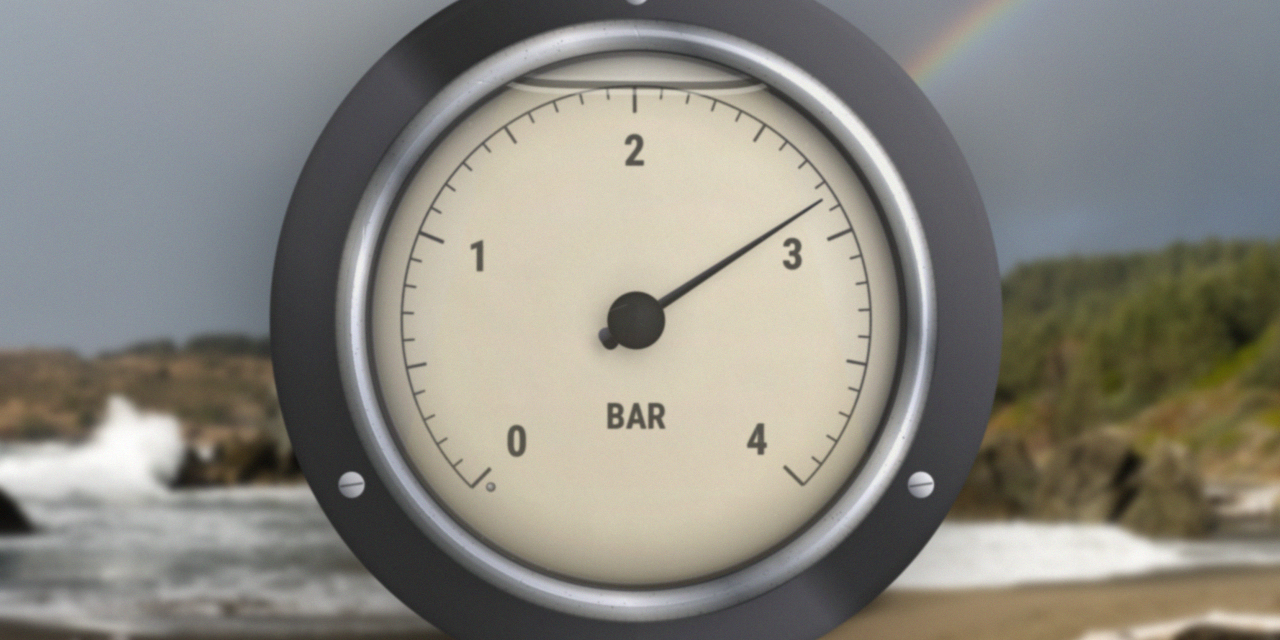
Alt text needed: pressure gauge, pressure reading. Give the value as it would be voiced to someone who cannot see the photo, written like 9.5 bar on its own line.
2.85 bar
